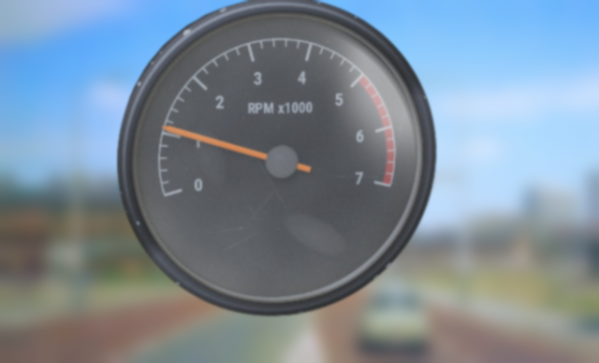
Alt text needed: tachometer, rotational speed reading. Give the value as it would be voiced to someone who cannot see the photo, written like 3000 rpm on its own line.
1100 rpm
